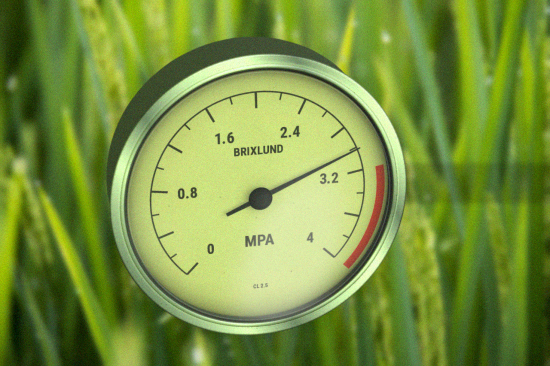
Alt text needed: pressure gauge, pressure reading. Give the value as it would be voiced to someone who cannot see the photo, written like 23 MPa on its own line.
3 MPa
